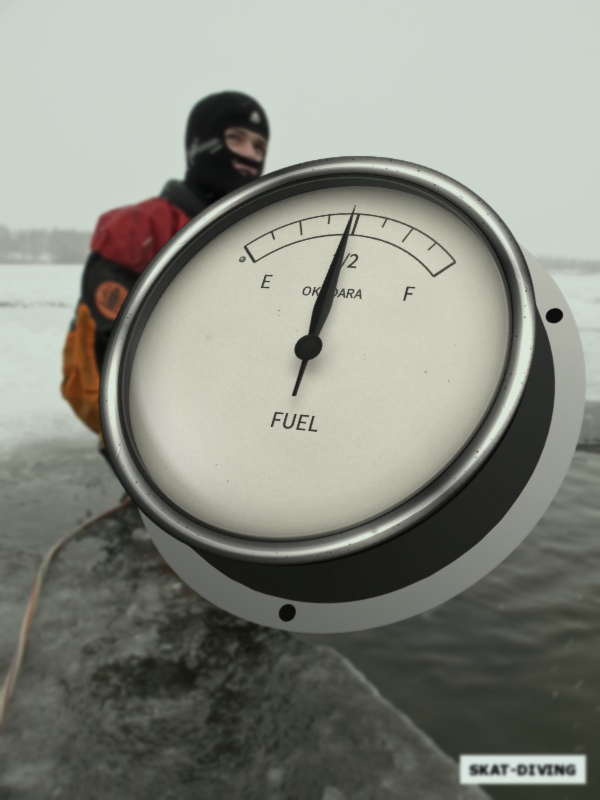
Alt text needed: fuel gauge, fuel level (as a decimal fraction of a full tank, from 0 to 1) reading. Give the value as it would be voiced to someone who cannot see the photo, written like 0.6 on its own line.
0.5
